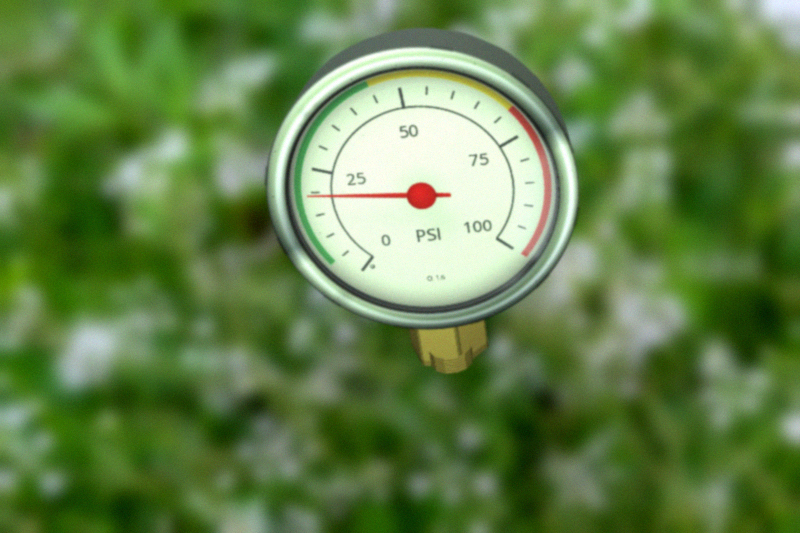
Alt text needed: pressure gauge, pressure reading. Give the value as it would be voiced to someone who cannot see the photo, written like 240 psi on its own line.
20 psi
